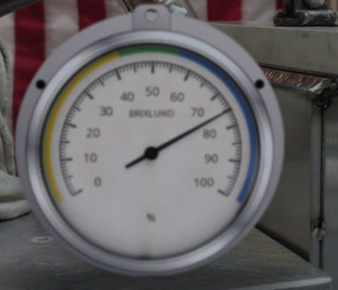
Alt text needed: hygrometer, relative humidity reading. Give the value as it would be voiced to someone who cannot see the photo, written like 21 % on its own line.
75 %
